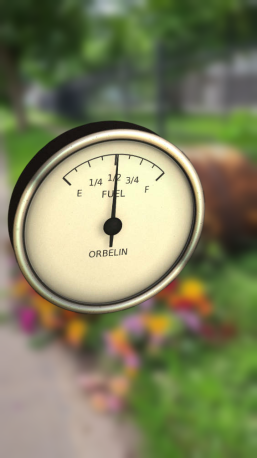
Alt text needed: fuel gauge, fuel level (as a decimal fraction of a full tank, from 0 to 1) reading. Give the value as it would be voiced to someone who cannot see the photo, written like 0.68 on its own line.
0.5
